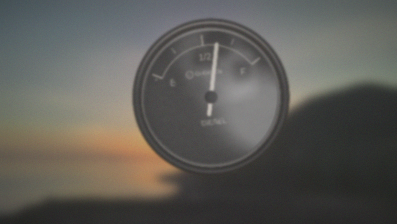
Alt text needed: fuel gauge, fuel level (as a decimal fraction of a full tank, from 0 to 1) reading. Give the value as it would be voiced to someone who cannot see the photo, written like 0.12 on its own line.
0.625
